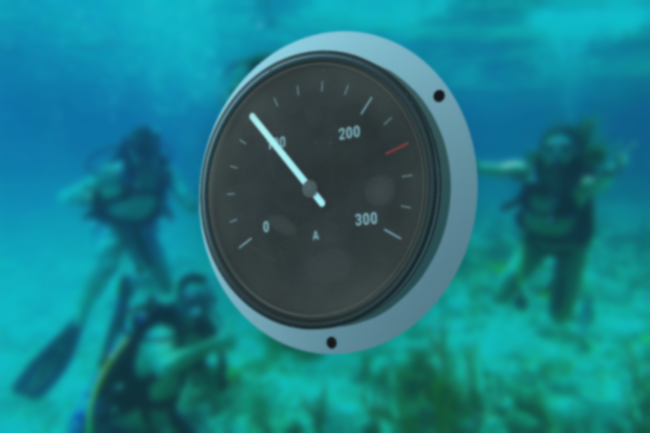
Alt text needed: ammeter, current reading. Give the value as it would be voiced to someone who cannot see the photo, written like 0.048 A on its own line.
100 A
